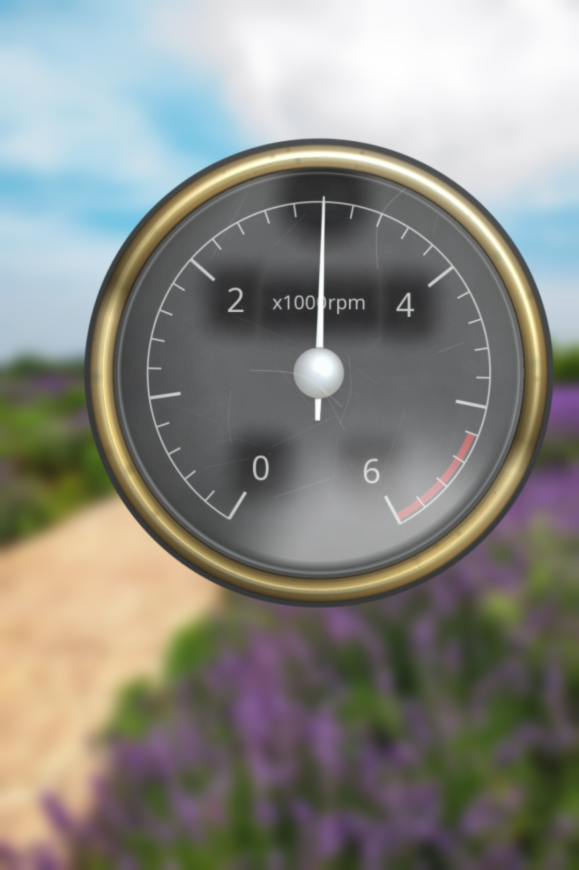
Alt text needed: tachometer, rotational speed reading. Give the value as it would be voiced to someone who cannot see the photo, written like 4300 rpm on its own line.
3000 rpm
